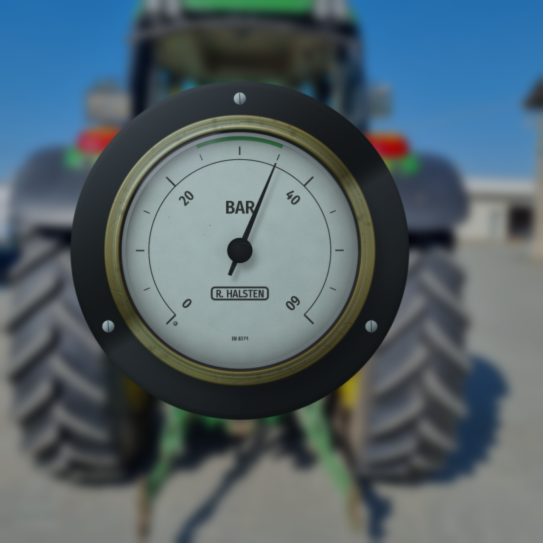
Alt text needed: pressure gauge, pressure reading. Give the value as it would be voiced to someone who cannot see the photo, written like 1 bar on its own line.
35 bar
